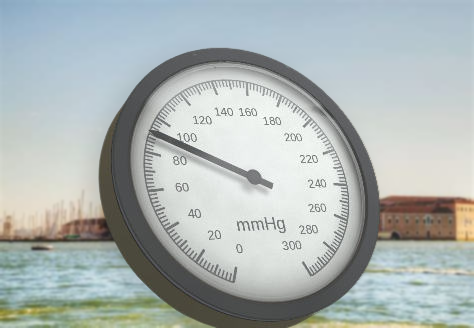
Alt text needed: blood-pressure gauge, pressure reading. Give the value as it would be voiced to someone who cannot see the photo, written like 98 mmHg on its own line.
90 mmHg
